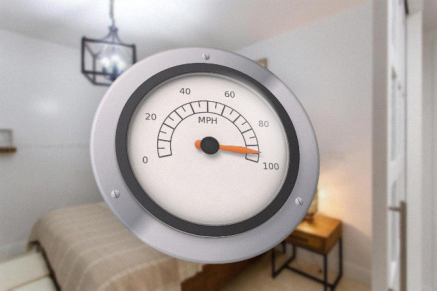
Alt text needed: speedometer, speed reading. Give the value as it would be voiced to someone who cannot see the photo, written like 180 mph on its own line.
95 mph
